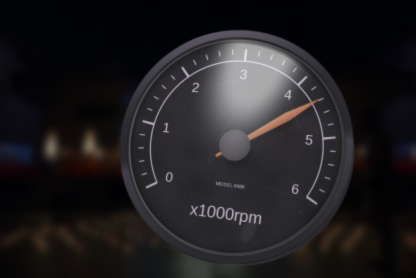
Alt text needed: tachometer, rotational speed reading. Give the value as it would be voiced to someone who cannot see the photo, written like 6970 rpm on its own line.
4400 rpm
